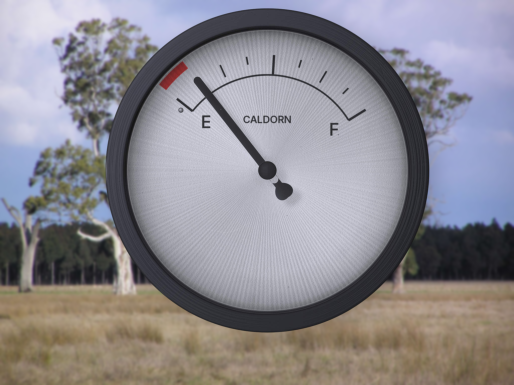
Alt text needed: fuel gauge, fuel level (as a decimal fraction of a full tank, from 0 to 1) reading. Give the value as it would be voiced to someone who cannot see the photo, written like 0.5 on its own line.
0.125
